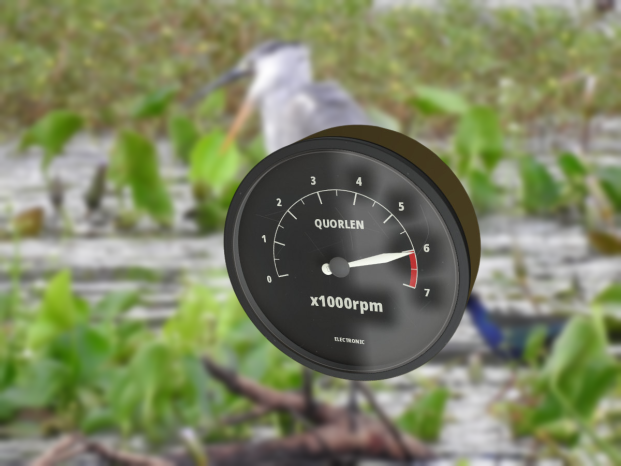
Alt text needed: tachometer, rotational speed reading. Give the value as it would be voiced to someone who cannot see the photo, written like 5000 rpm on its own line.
6000 rpm
